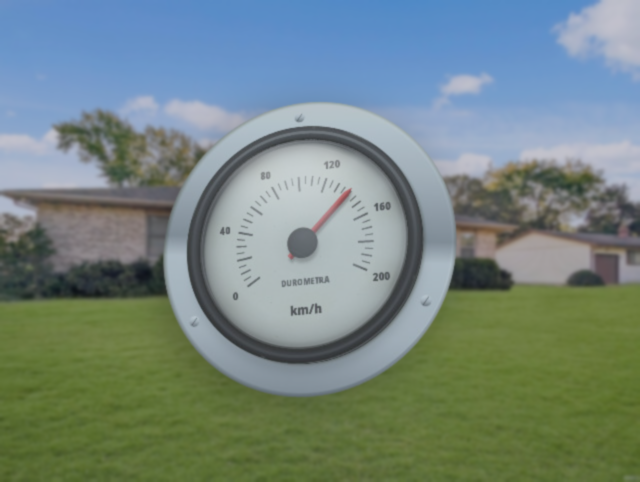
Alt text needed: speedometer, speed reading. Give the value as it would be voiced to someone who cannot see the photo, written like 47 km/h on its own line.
140 km/h
